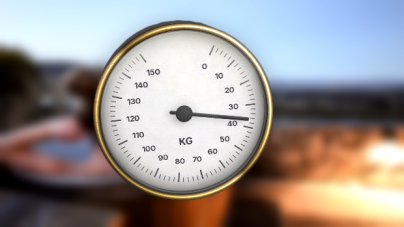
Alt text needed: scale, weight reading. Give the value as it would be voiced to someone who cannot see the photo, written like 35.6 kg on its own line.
36 kg
